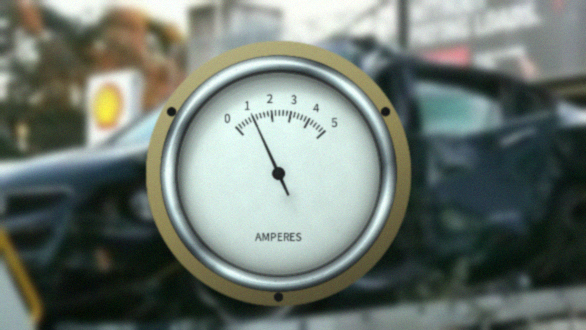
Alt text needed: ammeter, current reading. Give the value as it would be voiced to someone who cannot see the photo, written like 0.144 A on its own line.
1 A
